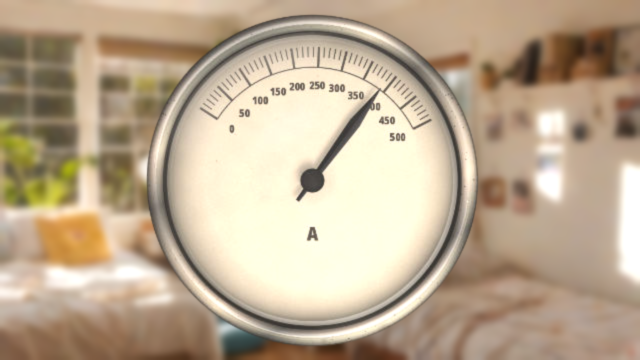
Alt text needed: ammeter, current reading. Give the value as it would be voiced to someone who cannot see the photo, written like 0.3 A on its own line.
390 A
